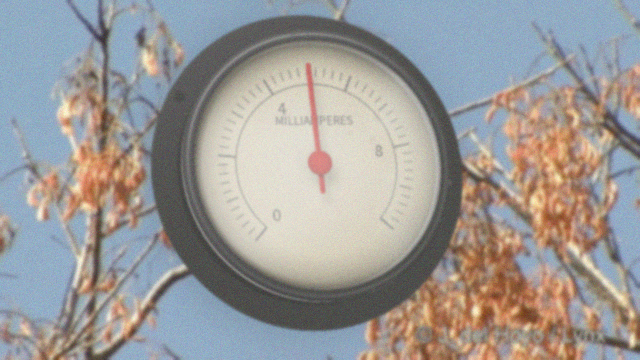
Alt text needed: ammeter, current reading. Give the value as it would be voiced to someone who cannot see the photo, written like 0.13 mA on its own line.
5 mA
